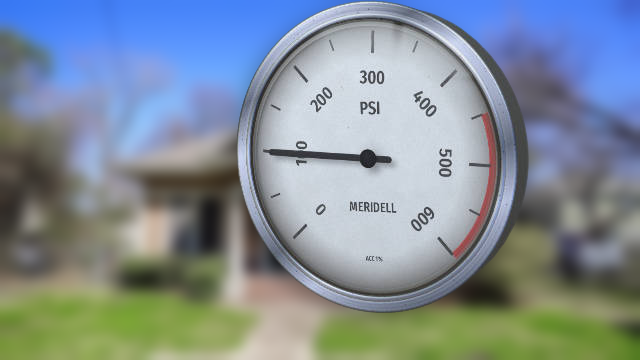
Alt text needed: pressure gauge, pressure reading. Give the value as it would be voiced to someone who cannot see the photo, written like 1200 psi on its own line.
100 psi
